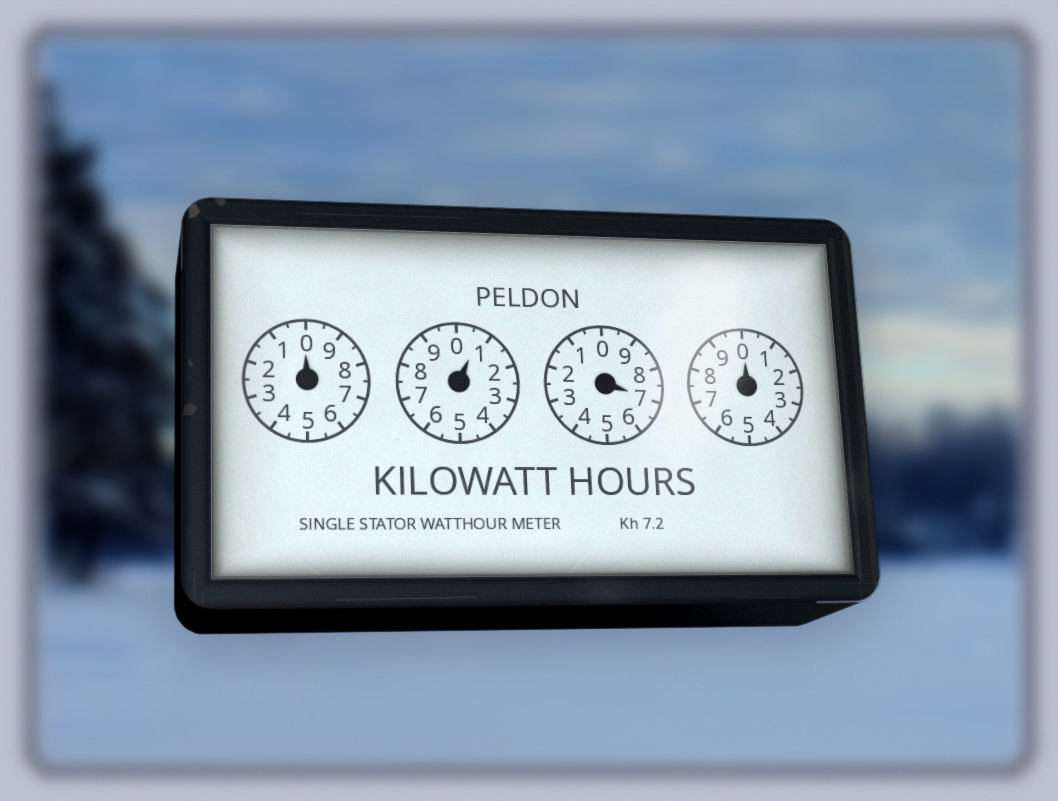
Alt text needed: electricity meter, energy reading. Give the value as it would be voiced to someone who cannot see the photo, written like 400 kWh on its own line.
70 kWh
